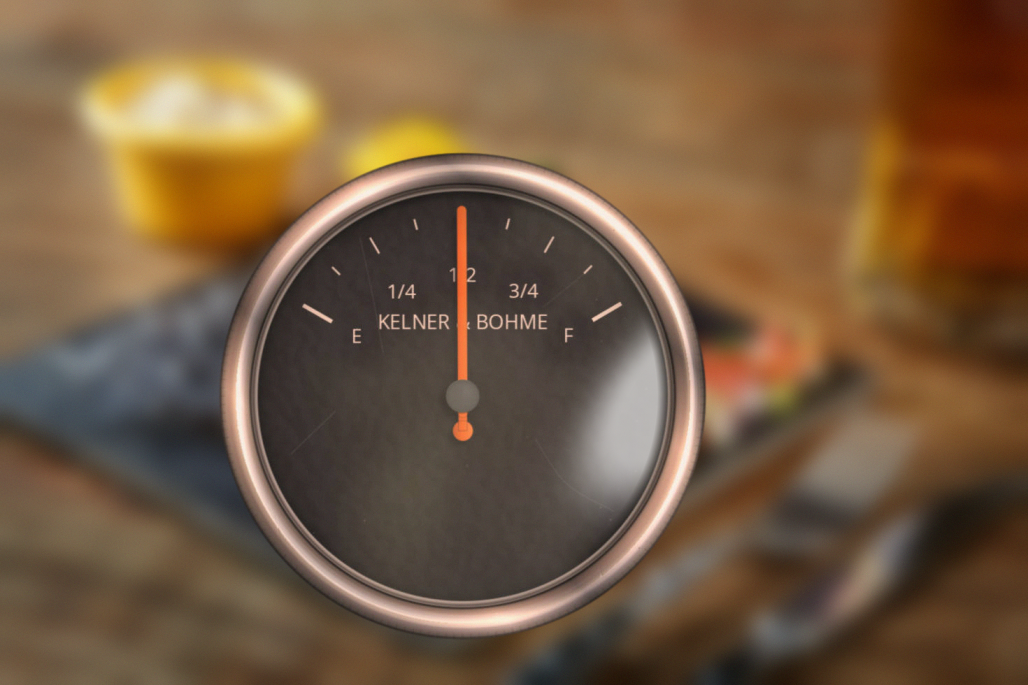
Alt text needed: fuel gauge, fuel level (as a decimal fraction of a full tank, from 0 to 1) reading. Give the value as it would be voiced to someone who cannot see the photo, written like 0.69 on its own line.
0.5
